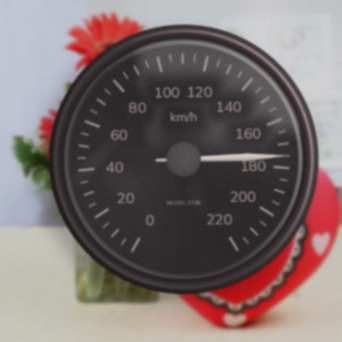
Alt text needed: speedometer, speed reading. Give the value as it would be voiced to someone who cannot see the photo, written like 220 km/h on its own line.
175 km/h
